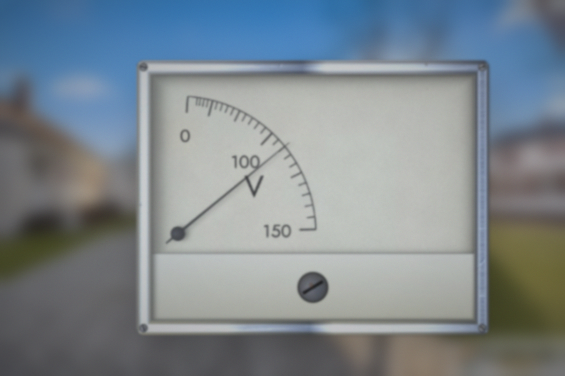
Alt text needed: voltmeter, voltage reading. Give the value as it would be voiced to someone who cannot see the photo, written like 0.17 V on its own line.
110 V
